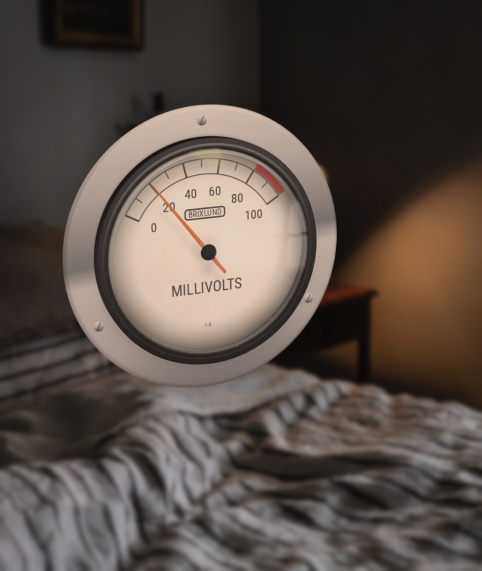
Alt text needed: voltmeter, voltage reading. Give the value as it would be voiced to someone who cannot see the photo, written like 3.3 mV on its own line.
20 mV
